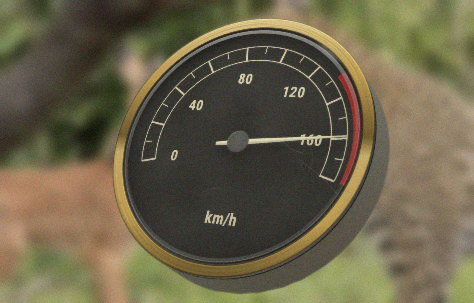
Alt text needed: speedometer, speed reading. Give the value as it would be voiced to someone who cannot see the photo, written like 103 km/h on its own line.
160 km/h
